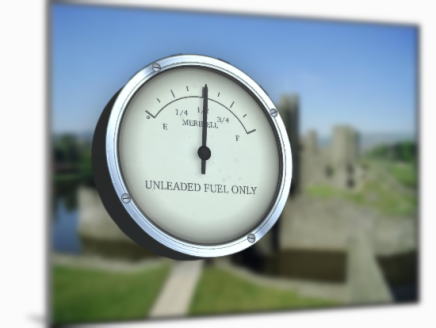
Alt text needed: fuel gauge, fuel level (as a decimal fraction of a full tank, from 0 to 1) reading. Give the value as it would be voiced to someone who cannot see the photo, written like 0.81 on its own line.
0.5
